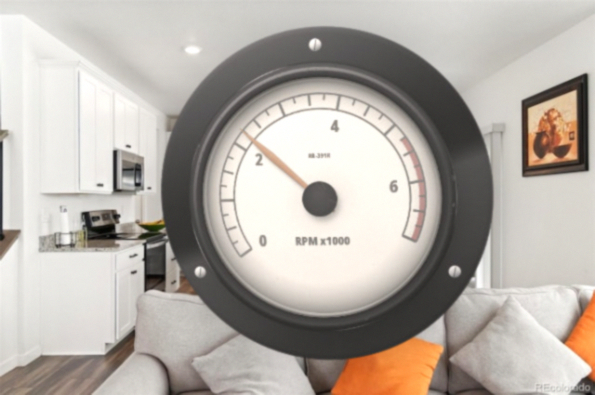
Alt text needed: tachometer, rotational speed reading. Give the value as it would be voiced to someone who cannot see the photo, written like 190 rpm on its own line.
2250 rpm
